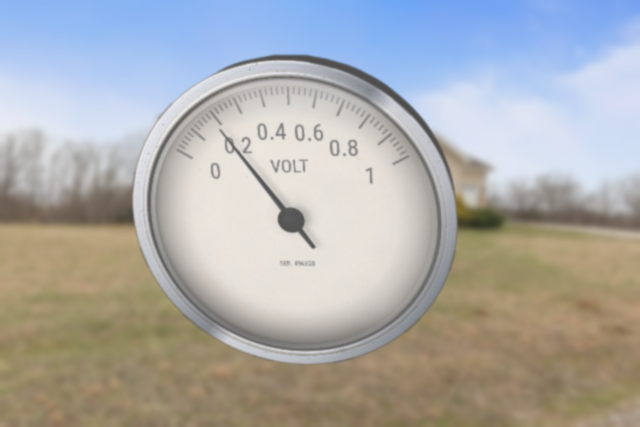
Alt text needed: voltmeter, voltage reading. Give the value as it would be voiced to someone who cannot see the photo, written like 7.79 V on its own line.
0.2 V
